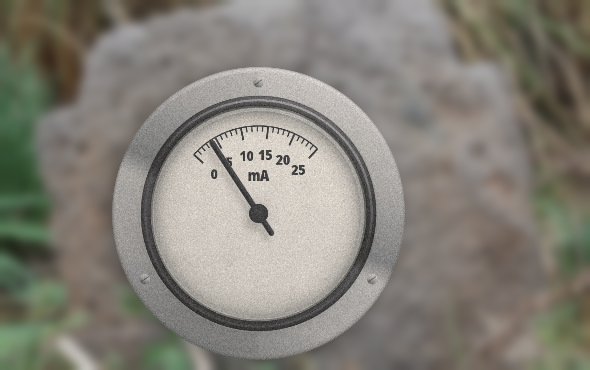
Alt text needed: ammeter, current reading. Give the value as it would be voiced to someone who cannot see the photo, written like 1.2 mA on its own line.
4 mA
